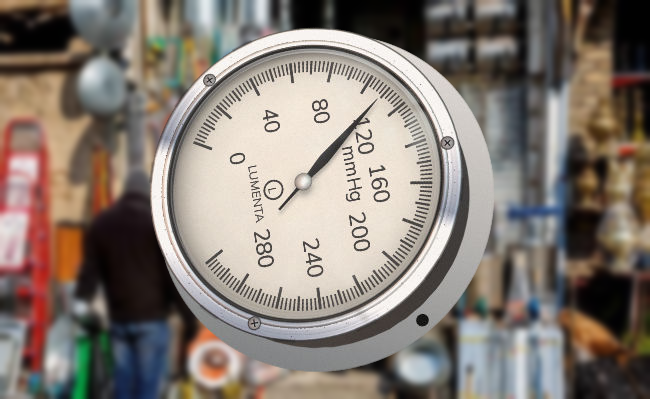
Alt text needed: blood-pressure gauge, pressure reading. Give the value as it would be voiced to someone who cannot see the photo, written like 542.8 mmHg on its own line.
110 mmHg
